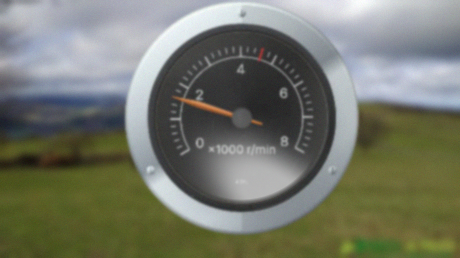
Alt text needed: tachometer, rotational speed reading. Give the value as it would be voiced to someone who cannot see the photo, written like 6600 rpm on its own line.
1600 rpm
